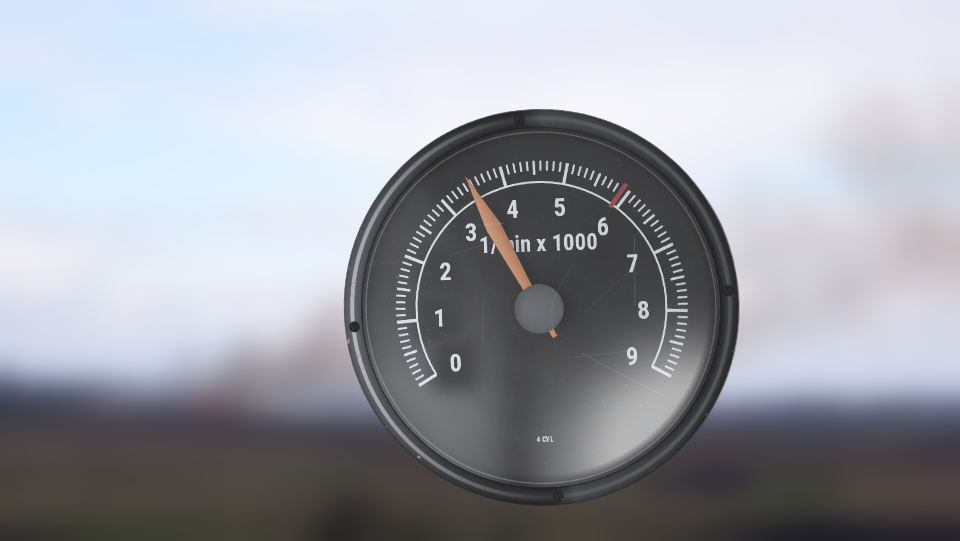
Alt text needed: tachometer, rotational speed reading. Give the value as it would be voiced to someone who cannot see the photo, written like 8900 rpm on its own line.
3500 rpm
